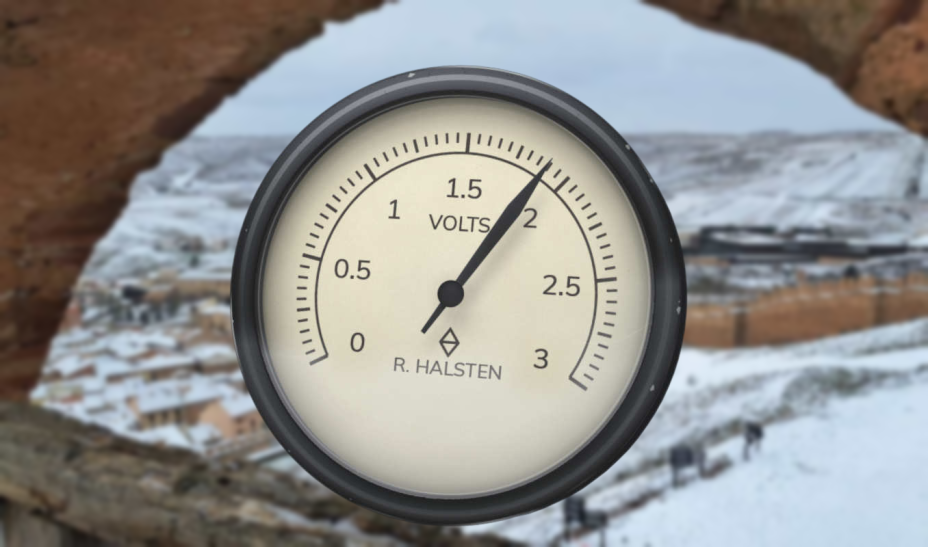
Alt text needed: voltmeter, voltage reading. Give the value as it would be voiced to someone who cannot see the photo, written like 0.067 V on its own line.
1.9 V
